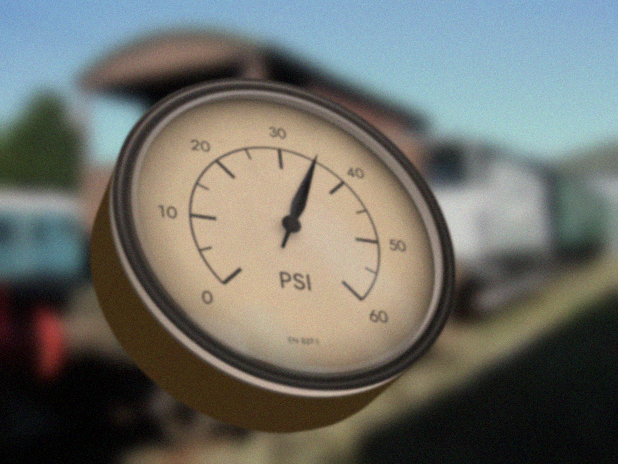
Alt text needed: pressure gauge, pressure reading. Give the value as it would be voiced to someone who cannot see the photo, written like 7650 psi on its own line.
35 psi
